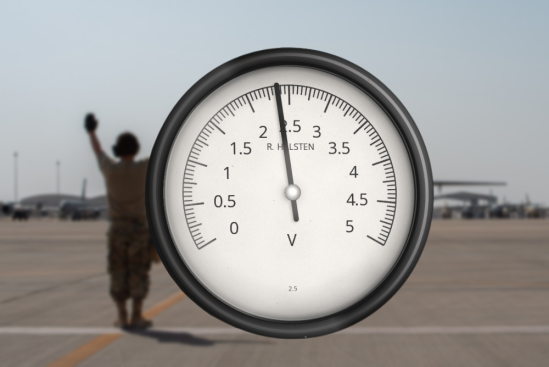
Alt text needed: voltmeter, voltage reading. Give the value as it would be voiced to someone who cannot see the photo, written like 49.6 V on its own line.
2.35 V
